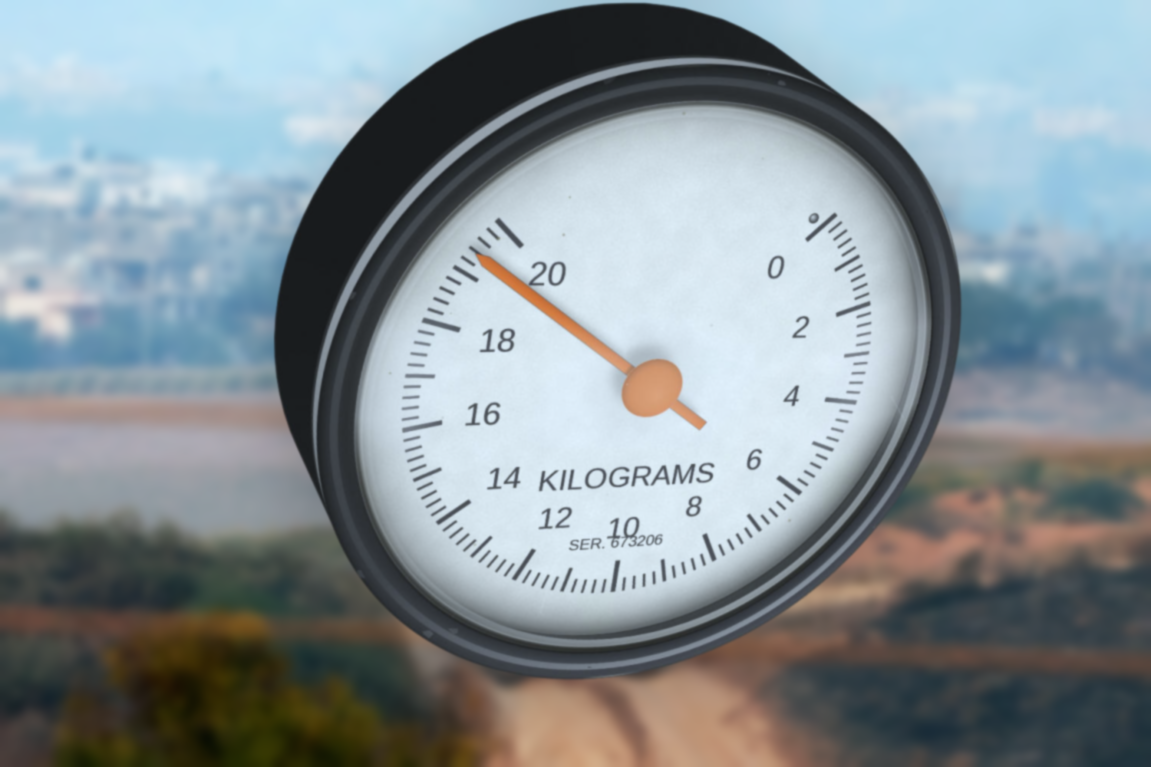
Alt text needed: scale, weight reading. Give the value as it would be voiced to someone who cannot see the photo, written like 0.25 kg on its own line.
19.4 kg
